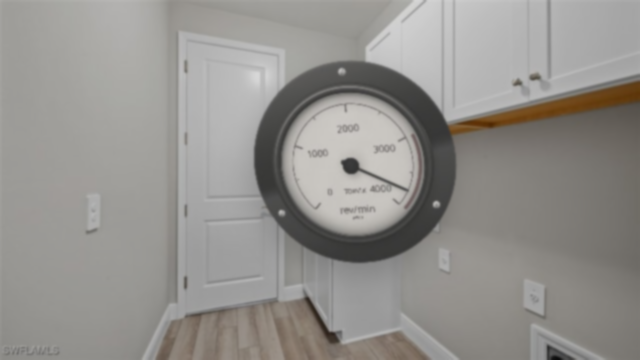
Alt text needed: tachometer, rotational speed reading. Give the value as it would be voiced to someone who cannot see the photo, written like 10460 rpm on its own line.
3750 rpm
